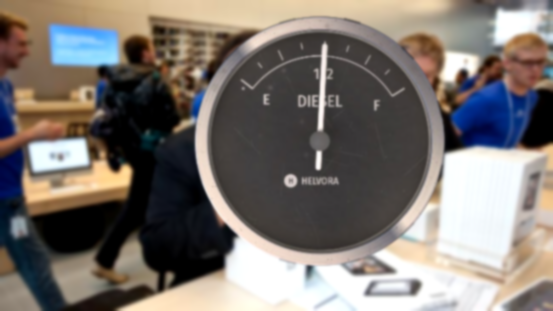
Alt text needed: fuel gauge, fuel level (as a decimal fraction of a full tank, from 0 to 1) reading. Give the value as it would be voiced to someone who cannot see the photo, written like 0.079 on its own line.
0.5
